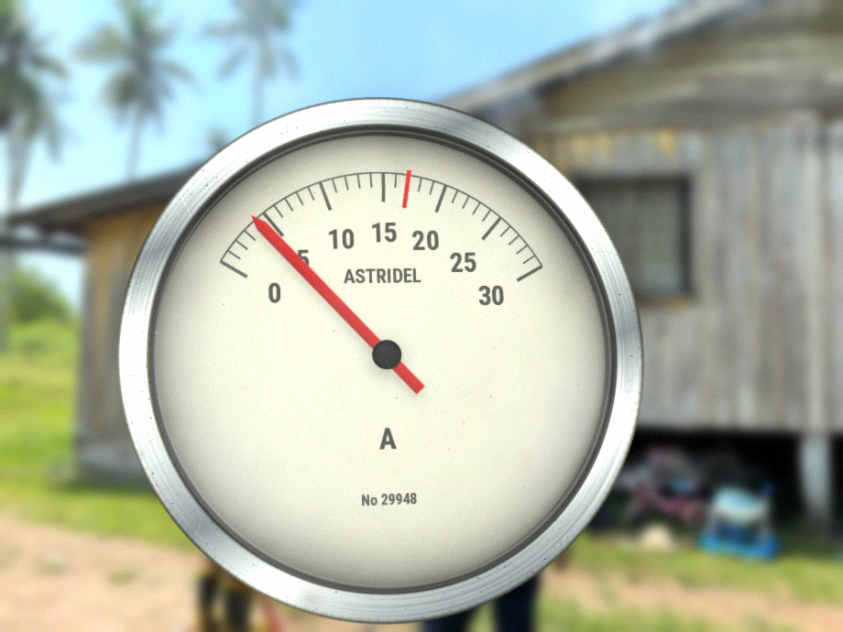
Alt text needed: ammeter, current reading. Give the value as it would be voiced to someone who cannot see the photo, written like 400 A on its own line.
4 A
